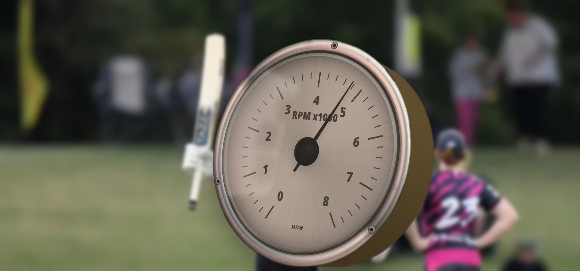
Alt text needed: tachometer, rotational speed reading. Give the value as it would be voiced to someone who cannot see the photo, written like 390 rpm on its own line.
4800 rpm
